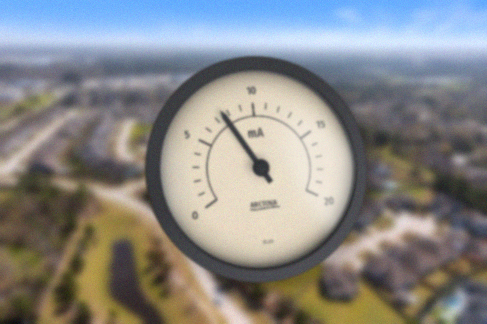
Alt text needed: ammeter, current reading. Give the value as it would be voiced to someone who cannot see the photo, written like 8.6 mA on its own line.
7.5 mA
